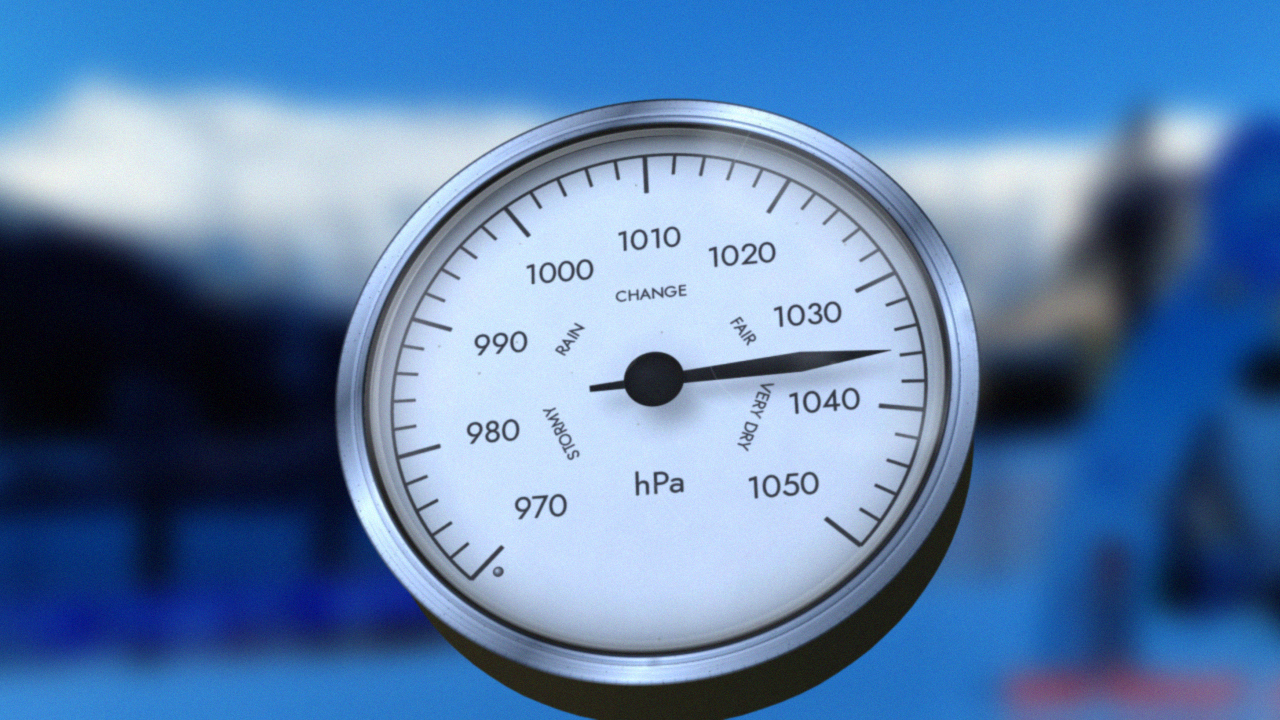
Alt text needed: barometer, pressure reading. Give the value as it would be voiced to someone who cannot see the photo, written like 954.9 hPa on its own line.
1036 hPa
